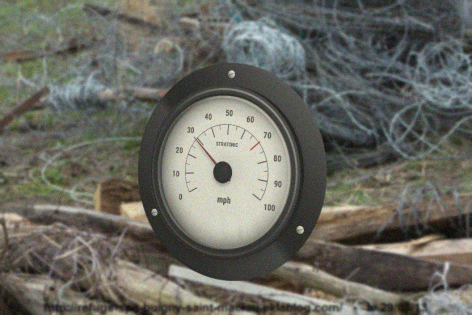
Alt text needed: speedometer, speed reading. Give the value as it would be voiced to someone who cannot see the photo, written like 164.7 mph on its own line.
30 mph
